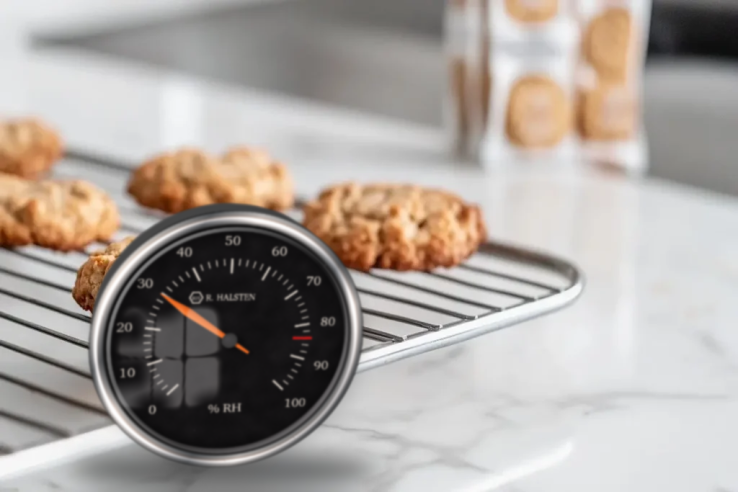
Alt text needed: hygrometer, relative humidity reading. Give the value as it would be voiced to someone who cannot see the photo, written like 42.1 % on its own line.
30 %
